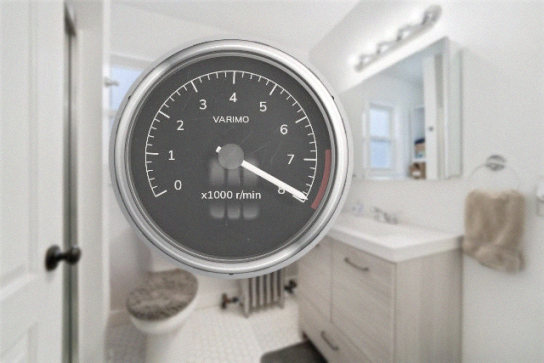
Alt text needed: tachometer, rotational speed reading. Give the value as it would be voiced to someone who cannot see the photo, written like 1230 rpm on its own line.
7900 rpm
